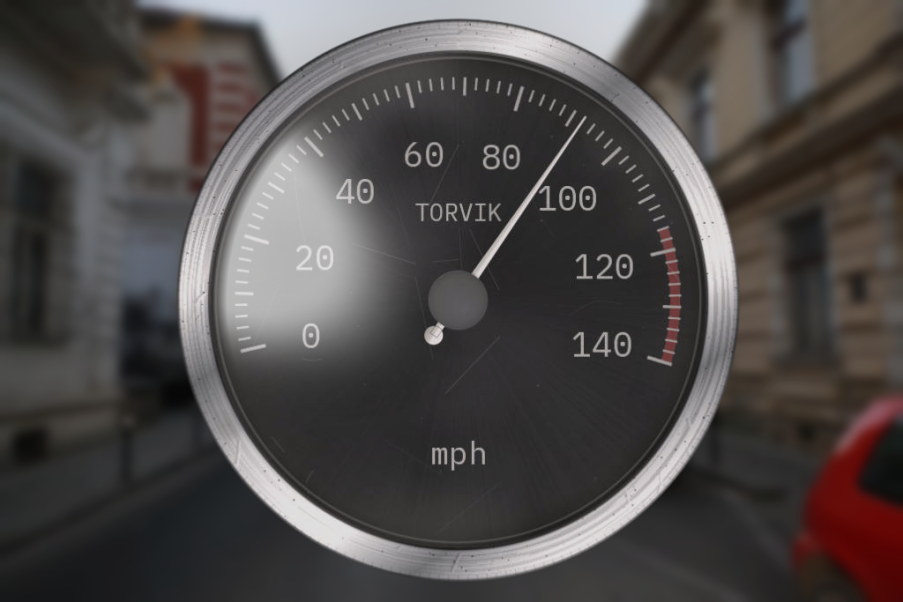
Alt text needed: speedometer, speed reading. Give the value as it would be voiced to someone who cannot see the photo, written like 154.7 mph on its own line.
92 mph
